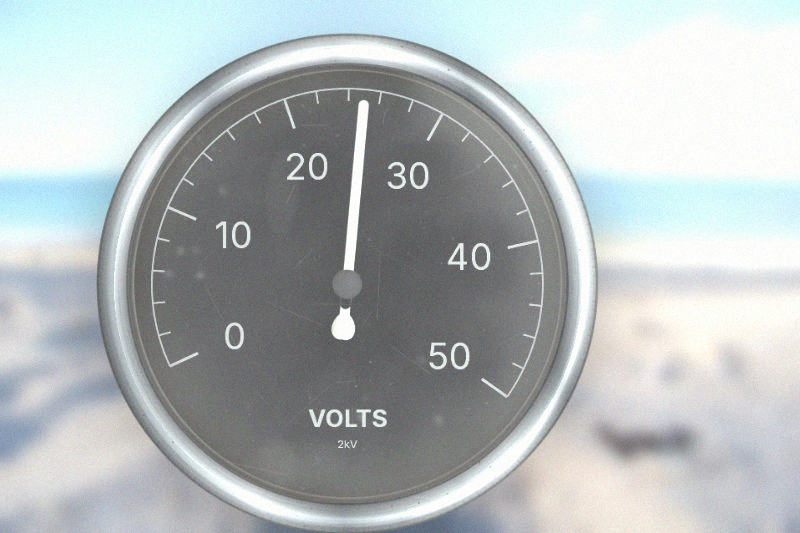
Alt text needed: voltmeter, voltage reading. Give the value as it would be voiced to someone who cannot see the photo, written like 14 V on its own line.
25 V
